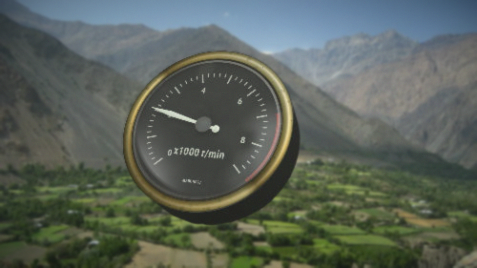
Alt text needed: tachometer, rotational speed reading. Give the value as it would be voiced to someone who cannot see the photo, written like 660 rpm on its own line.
2000 rpm
